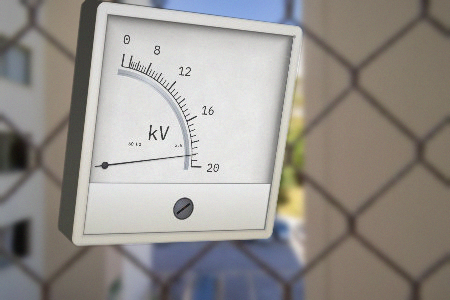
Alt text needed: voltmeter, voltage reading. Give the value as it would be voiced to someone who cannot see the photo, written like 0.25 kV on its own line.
19 kV
